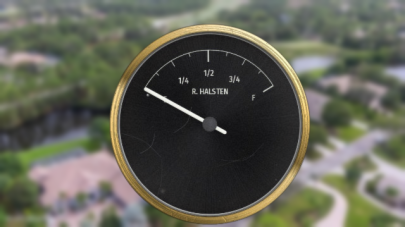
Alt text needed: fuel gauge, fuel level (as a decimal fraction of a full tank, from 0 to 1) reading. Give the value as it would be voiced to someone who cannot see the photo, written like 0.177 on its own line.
0
